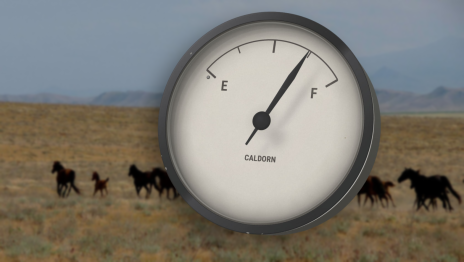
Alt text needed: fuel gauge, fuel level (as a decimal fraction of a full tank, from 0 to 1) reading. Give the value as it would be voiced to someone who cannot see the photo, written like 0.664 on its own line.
0.75
